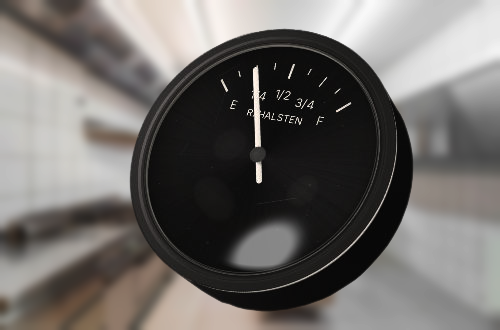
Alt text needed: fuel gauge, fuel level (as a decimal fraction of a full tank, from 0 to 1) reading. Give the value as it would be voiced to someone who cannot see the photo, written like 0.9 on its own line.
0.25
